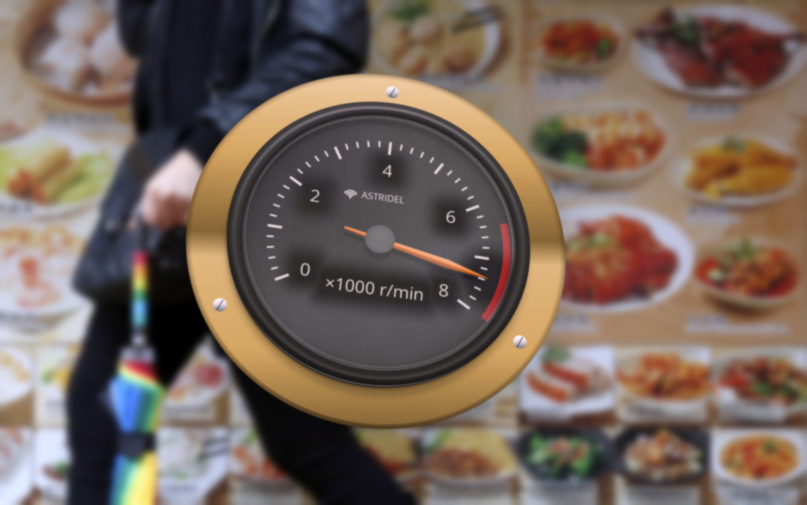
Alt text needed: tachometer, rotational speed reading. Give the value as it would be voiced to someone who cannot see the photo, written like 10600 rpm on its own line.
7400 rpm
